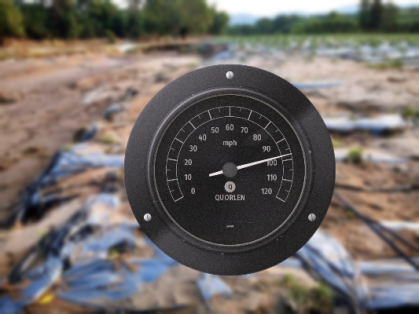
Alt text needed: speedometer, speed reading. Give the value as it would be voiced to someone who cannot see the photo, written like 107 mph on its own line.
97.5 mph
